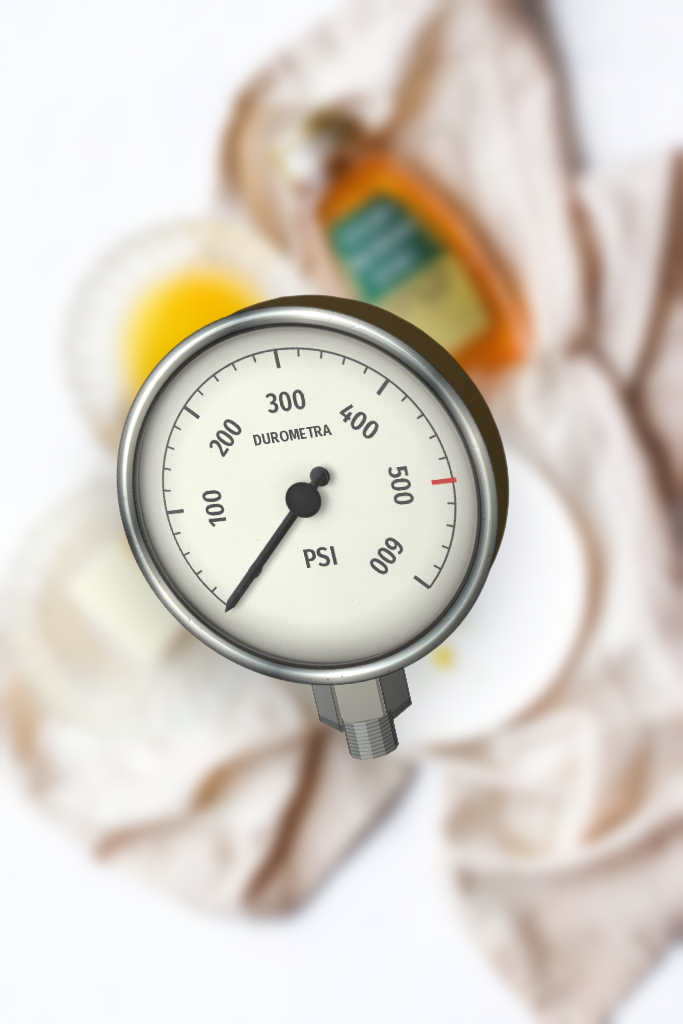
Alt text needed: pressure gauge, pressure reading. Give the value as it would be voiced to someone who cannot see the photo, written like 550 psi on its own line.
0 psi
